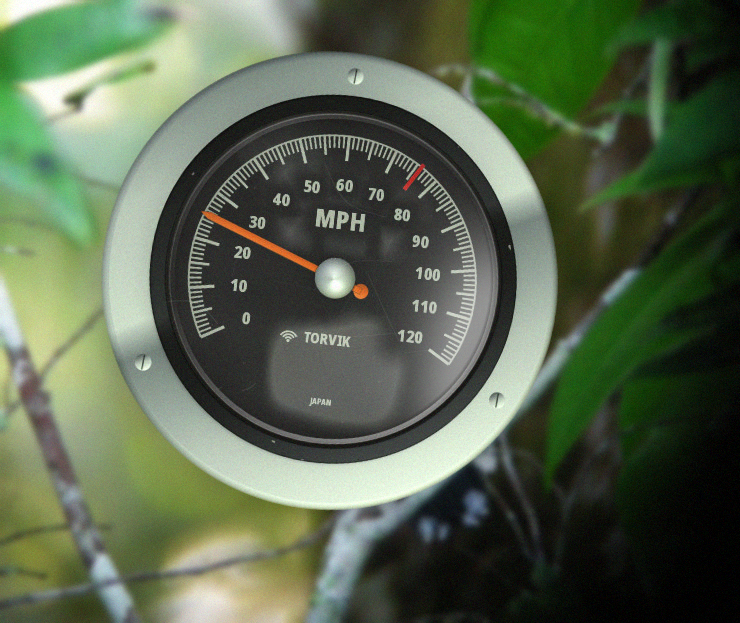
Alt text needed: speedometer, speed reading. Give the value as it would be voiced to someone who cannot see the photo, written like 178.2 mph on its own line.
25 mph
